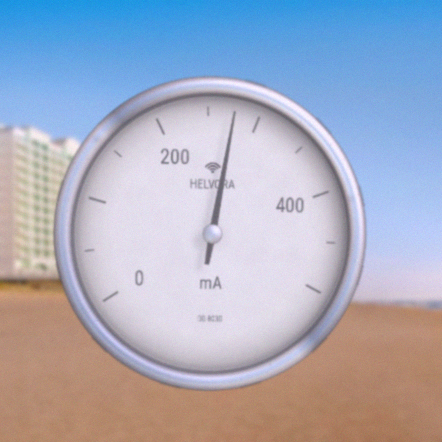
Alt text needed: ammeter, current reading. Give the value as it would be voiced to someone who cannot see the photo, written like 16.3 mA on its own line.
275 mA
